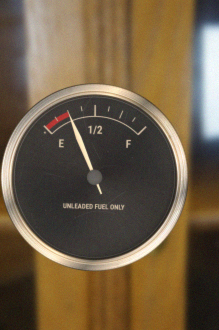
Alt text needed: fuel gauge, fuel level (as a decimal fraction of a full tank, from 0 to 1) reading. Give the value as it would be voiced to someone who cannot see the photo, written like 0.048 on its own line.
0.25
